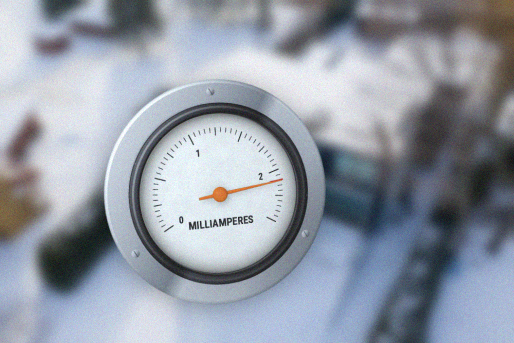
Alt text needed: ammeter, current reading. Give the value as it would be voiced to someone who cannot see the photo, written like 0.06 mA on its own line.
2.1 mA
